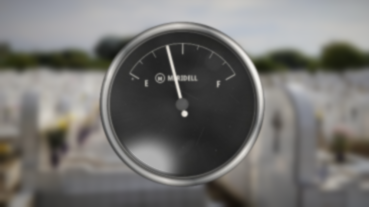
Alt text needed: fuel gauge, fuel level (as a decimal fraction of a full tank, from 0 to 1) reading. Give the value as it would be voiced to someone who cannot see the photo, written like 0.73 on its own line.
0.375
